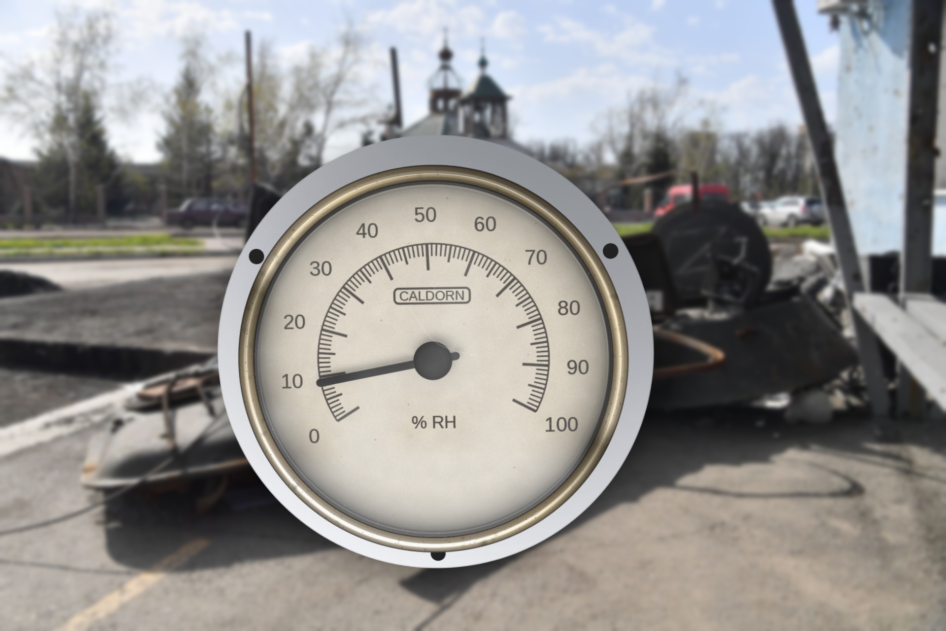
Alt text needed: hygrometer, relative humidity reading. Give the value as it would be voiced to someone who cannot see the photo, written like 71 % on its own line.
9 %
